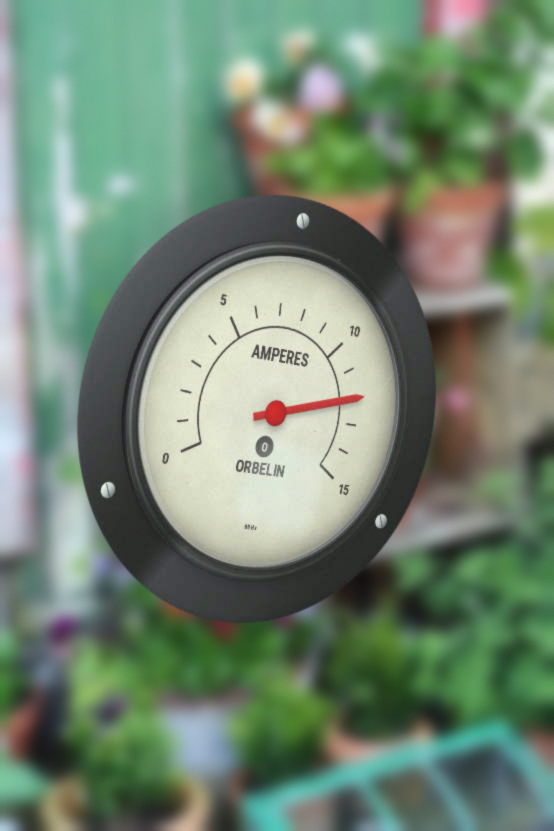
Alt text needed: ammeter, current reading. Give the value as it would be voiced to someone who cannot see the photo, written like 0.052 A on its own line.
12 A
